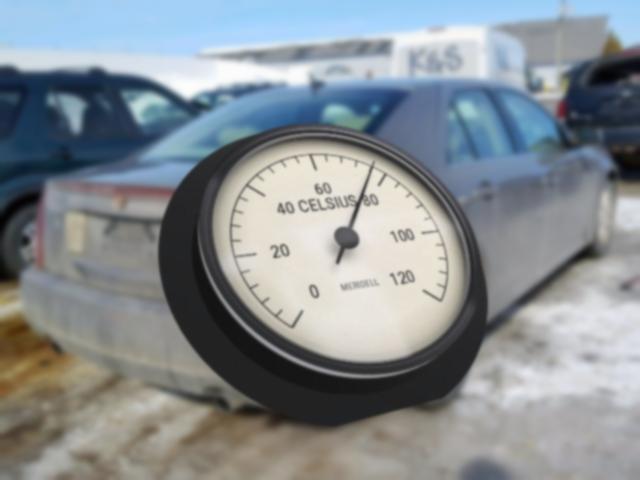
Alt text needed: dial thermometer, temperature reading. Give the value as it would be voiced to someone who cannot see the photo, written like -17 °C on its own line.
76 °C
